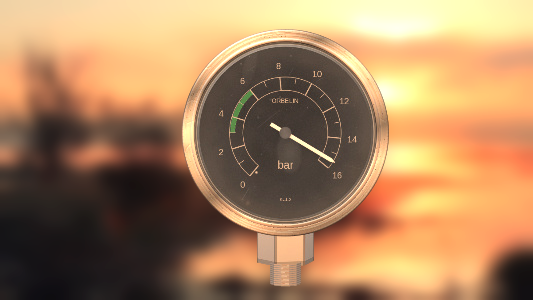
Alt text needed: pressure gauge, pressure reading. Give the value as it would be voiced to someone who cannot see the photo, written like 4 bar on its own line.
15.5 bar
